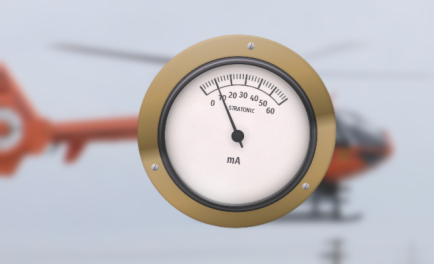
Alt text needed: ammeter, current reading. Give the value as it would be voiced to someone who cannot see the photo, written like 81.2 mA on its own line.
10 mA
